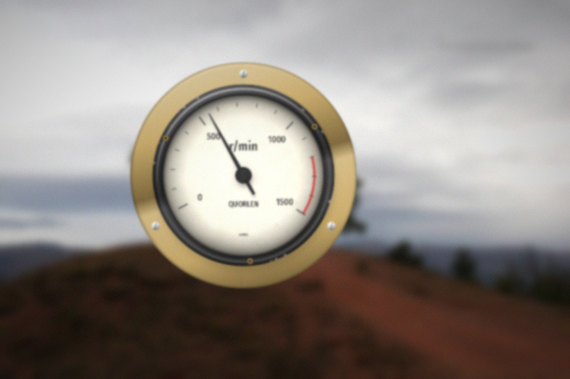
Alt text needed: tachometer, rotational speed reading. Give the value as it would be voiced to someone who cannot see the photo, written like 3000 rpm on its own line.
550 rpm
